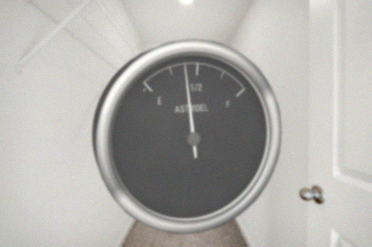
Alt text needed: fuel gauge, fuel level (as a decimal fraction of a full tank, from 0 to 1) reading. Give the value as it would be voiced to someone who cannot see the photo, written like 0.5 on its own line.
0.375
